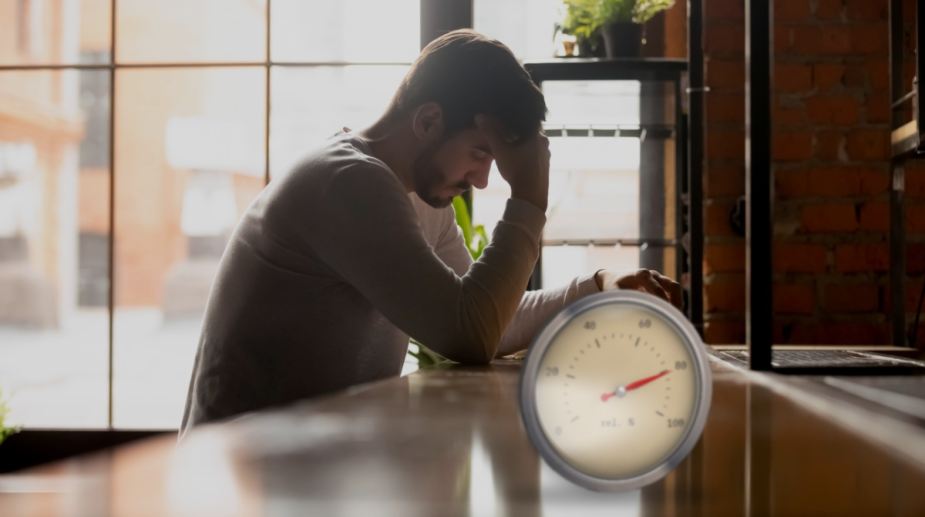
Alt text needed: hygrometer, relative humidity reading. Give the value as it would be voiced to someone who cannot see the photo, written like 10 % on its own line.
80 %
